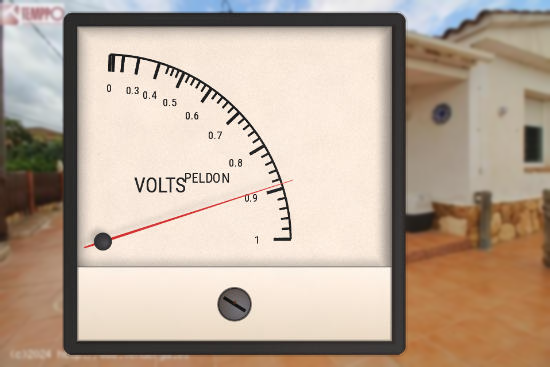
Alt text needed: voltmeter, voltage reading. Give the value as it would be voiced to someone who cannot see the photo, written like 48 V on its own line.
0.89 V
